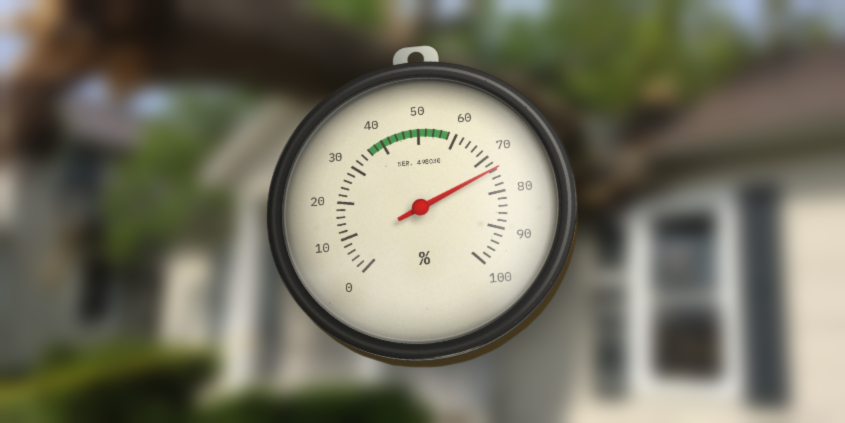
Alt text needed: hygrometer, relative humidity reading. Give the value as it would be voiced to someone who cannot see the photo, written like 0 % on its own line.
74 %
